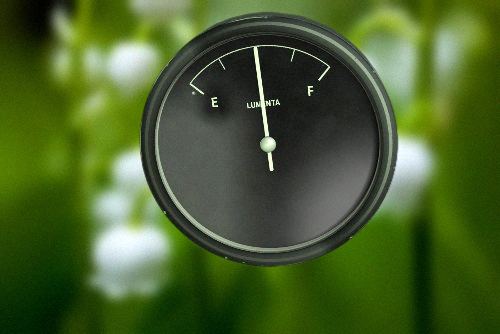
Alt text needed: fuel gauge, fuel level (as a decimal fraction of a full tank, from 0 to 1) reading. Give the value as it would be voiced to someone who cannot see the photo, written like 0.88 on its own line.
0.5
